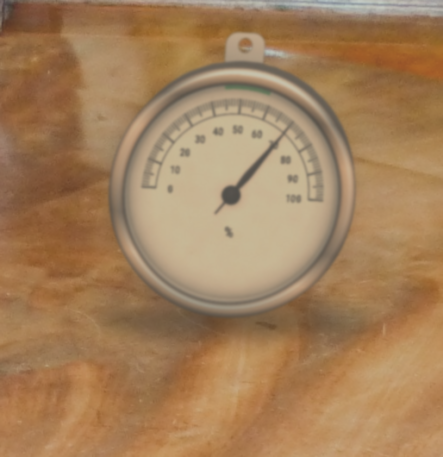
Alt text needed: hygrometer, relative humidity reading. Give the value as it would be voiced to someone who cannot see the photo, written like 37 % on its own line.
70 %
